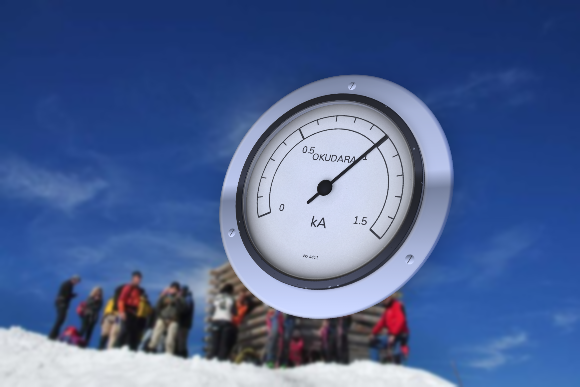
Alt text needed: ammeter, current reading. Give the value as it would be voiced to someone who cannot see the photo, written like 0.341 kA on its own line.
1 kA
